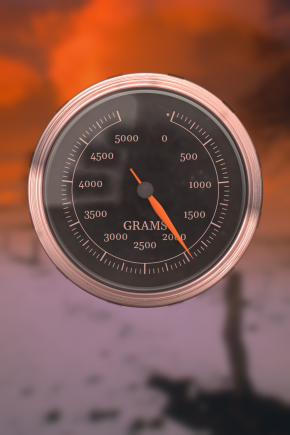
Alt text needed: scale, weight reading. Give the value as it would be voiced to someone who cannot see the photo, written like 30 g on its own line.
1950 g
